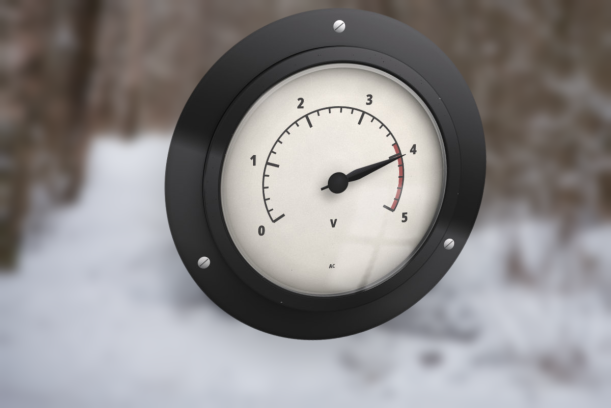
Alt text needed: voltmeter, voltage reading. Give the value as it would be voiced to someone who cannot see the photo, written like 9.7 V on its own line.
4 V
